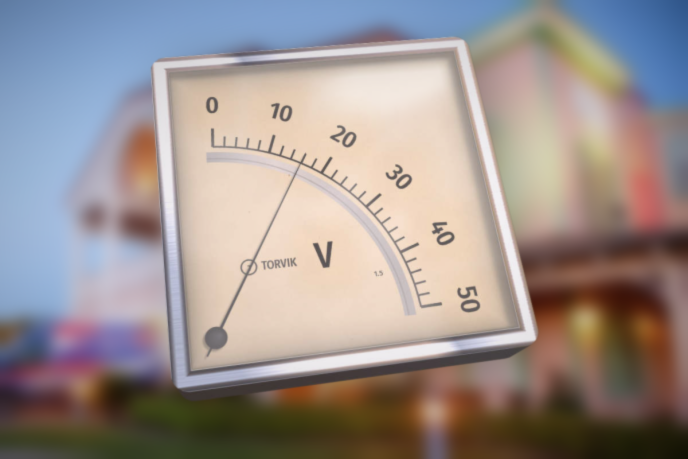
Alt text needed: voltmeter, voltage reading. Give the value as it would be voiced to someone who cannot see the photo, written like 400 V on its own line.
16 V
